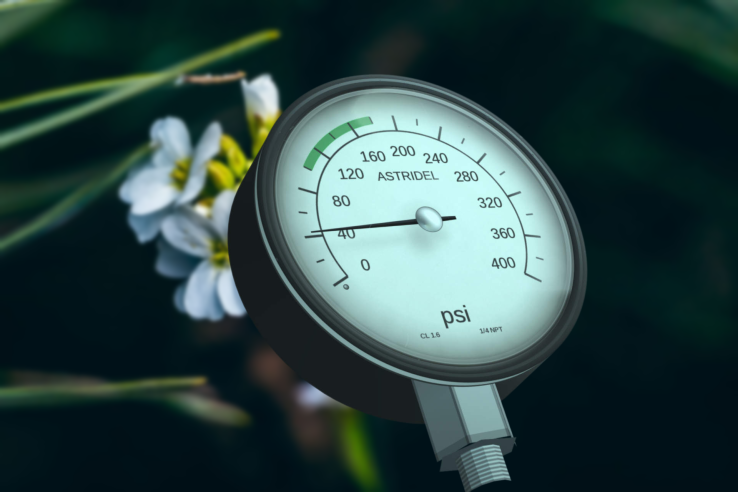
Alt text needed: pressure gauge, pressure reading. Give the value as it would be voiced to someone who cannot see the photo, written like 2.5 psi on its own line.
40 psi
